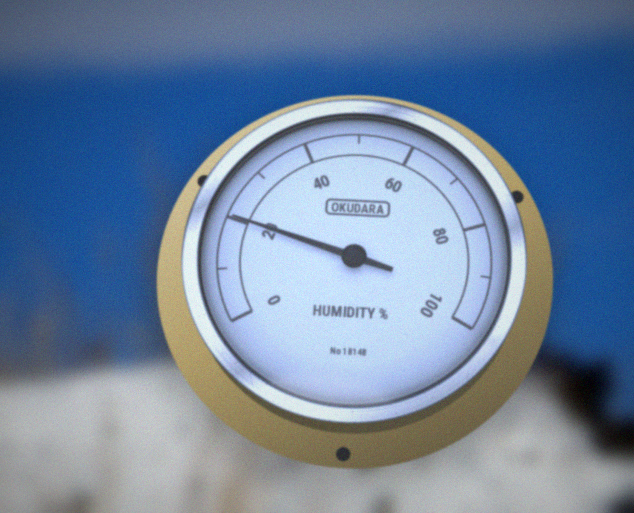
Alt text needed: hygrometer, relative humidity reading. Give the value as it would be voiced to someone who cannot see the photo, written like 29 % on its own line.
20 %
